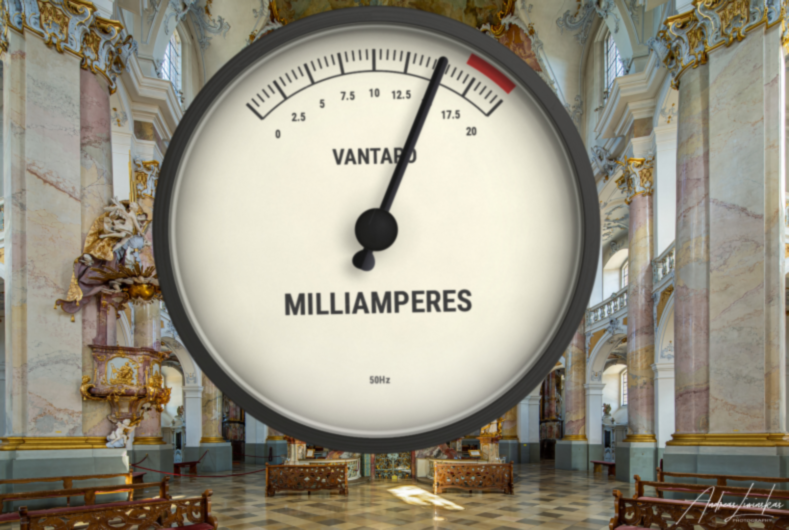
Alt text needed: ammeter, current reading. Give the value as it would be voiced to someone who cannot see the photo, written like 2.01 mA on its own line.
15 mA
